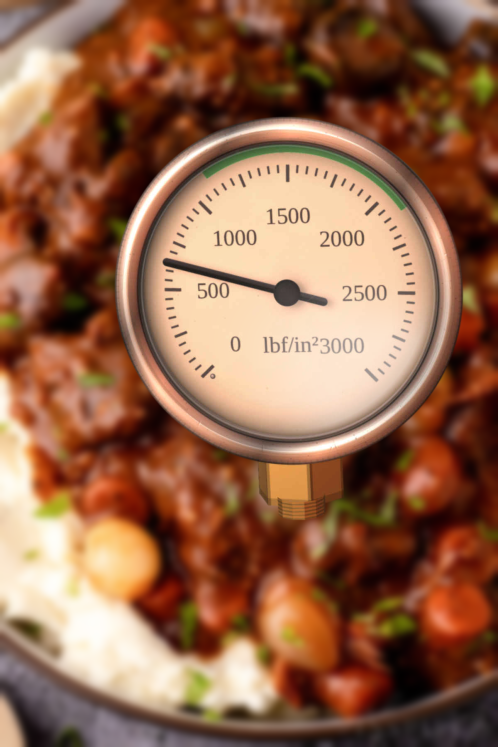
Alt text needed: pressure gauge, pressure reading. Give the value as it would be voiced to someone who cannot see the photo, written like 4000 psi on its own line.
650 psi
